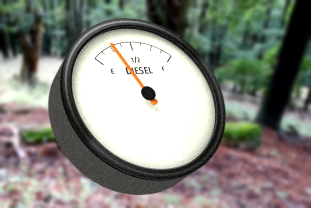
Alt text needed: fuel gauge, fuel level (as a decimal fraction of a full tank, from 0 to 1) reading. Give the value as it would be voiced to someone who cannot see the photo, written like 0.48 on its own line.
0.25
